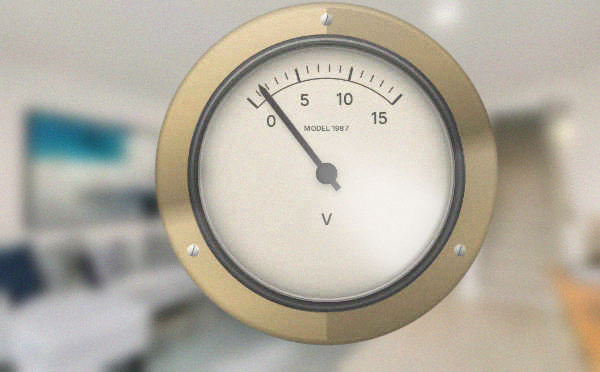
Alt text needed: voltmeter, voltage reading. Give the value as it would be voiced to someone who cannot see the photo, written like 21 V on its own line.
1.5 V
